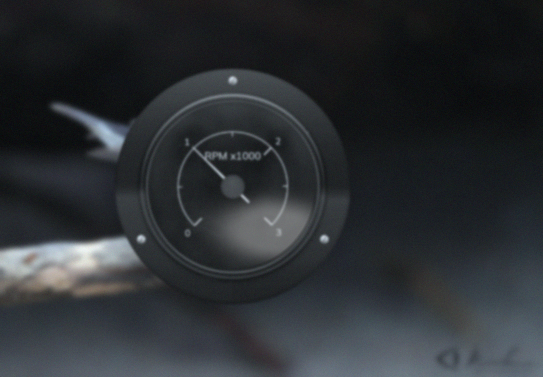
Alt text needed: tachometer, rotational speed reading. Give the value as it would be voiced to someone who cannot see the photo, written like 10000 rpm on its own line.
1000 rpm
